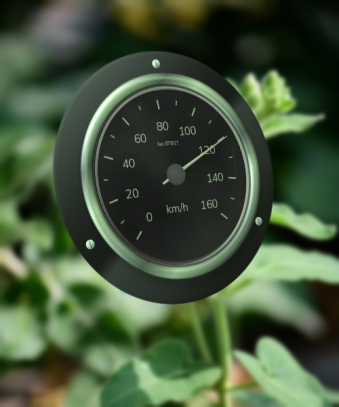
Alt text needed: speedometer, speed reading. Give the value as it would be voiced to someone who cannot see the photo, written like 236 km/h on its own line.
120 km/h
